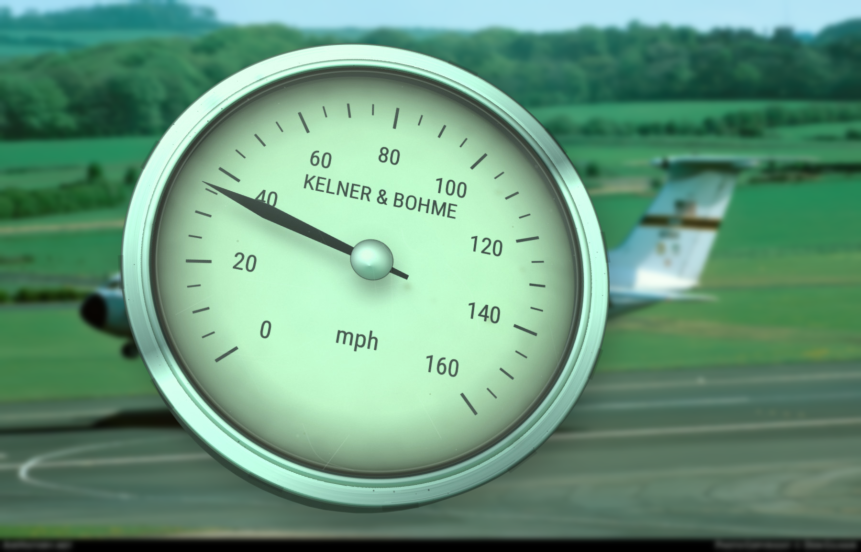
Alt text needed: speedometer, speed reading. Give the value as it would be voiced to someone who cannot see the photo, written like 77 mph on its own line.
35 mph
